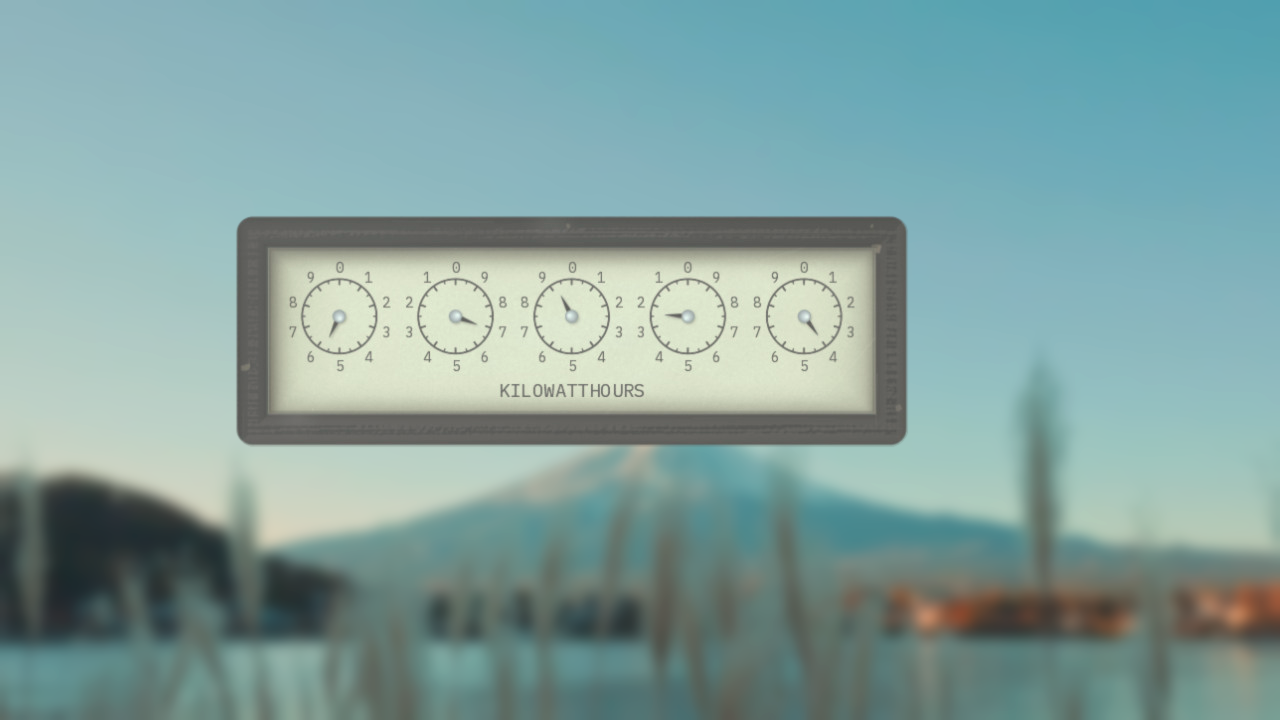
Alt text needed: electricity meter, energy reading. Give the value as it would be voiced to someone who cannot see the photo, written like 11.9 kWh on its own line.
56924 kWh
